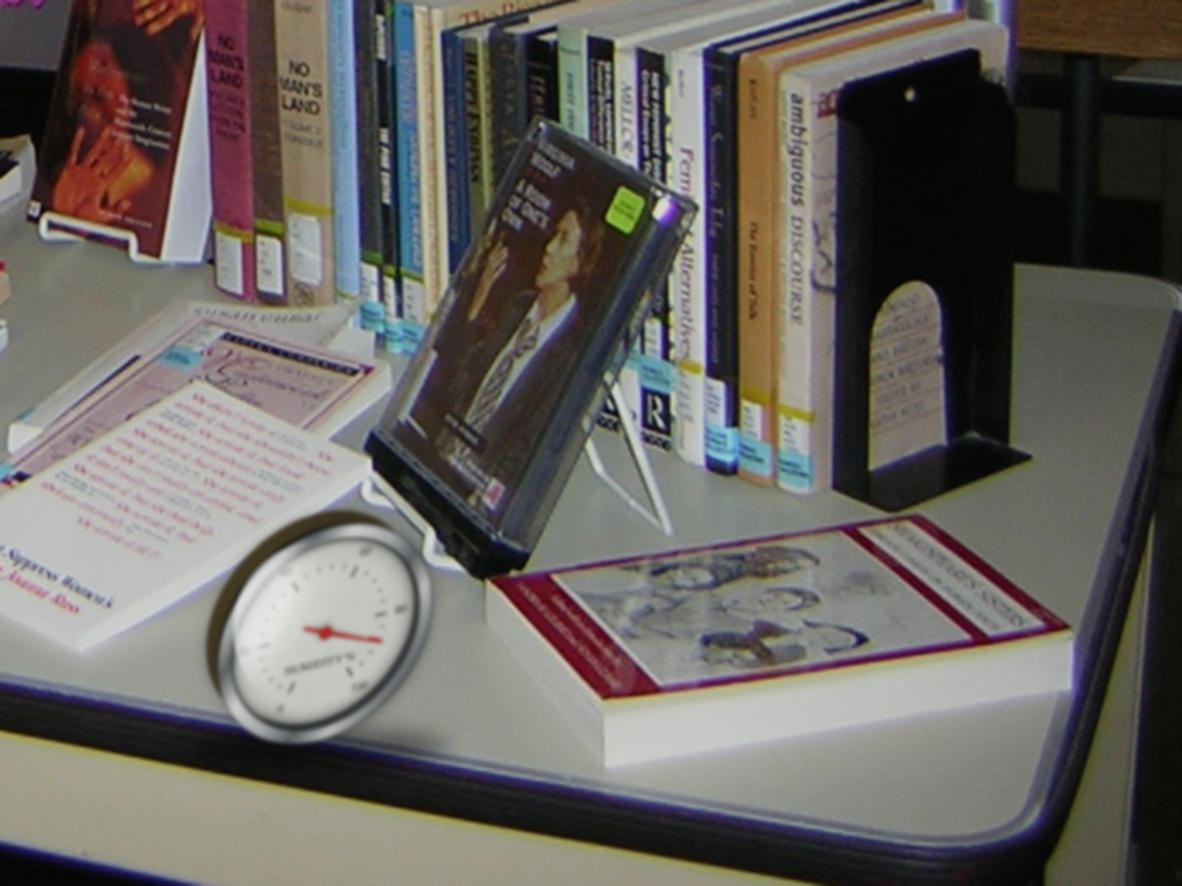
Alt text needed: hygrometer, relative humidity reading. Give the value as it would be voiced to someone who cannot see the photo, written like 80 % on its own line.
88 %
